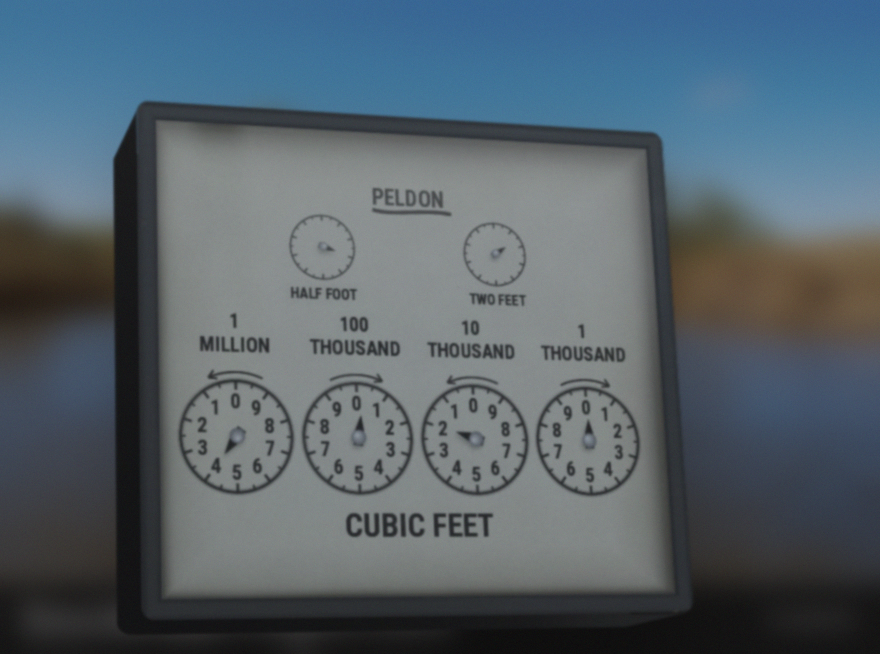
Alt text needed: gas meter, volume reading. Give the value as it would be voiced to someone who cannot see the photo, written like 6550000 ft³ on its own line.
402000 ft³
